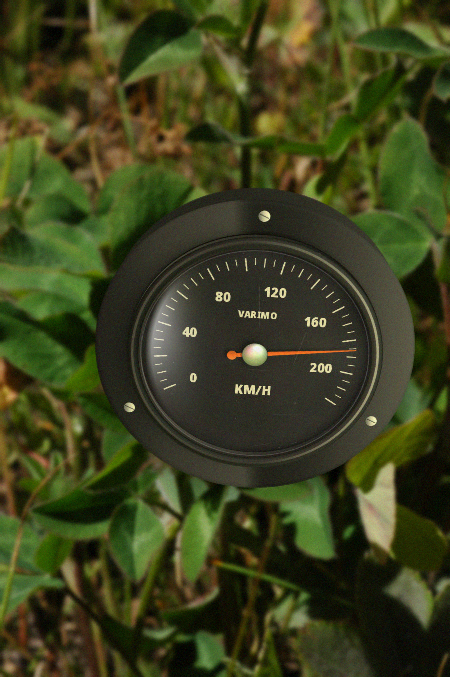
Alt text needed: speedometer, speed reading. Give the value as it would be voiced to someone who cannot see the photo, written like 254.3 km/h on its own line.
185 km/h
